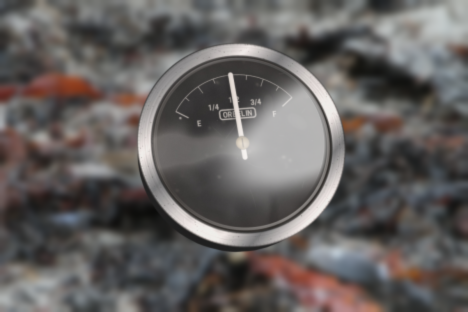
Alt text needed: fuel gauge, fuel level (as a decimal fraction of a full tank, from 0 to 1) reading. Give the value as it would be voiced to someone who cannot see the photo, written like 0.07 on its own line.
0.5
